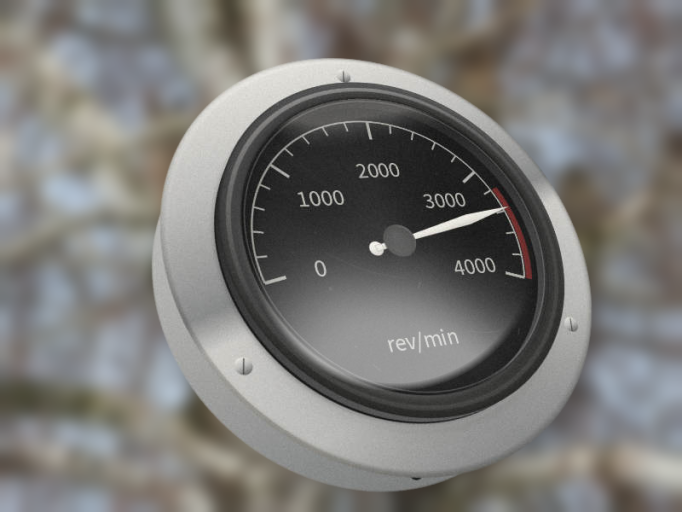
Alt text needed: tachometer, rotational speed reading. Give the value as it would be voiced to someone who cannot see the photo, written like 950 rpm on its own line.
3400 rpm
